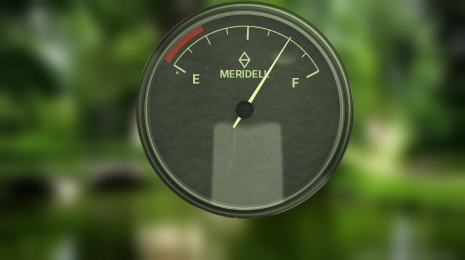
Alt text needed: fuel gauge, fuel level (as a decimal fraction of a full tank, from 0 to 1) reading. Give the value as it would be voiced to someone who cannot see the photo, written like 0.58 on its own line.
0.75
